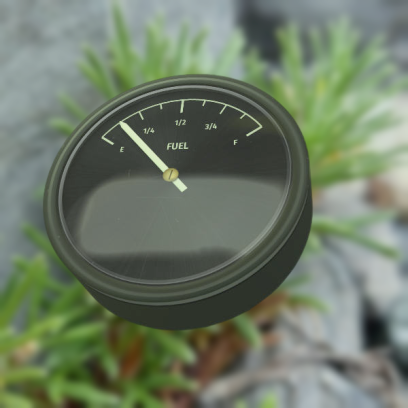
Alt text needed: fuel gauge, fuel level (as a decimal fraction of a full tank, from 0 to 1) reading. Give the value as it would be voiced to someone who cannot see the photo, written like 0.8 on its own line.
0.125
